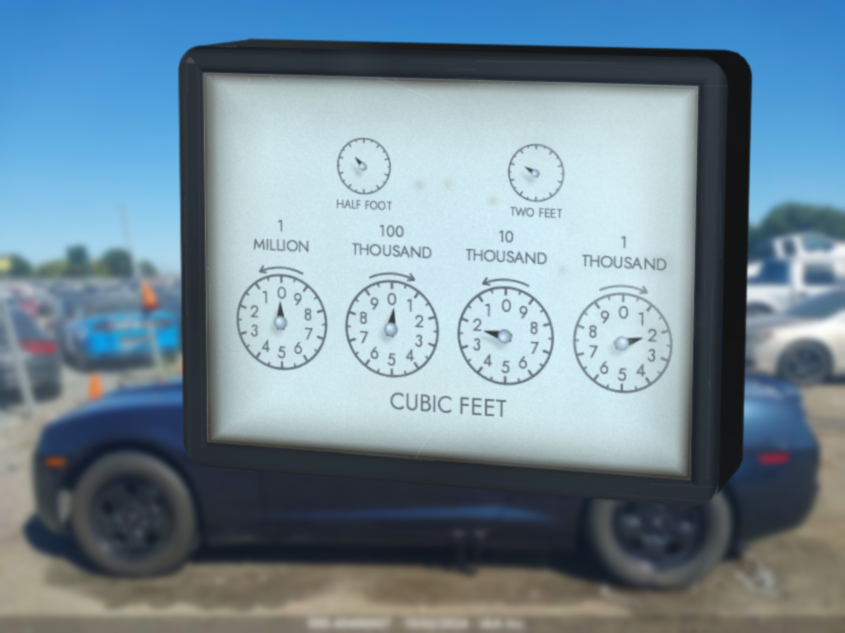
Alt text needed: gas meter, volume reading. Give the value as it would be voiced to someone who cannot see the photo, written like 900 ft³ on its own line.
2200 ft³
